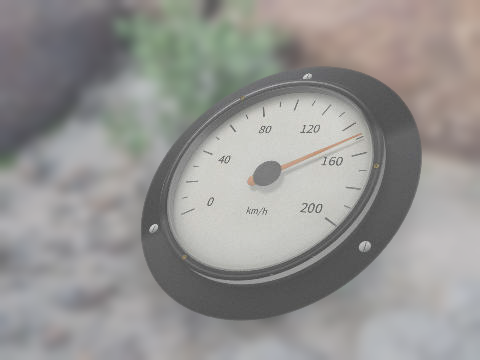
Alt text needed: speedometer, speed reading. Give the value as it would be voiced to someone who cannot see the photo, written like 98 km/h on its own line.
150 km/h
